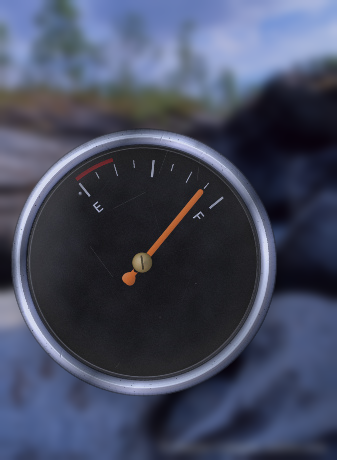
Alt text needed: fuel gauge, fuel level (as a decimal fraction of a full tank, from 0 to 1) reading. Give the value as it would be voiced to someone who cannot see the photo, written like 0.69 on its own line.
0.875
